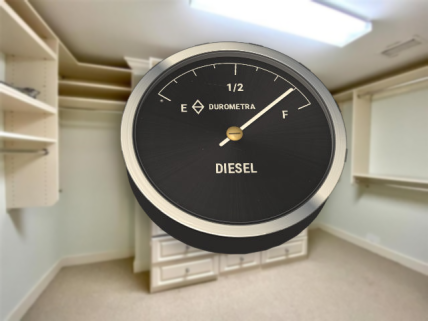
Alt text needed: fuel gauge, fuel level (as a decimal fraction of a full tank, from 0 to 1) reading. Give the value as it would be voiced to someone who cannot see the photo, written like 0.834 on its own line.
0.875
